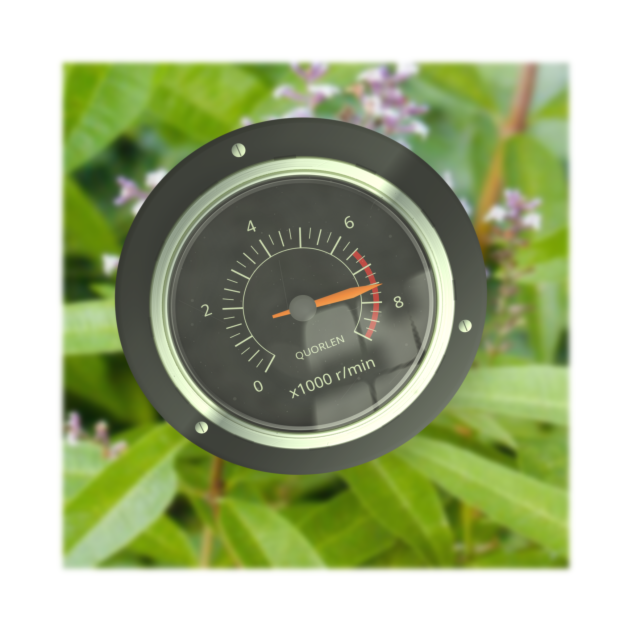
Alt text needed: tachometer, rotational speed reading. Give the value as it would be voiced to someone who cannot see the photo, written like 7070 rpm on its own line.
7500 rpm
